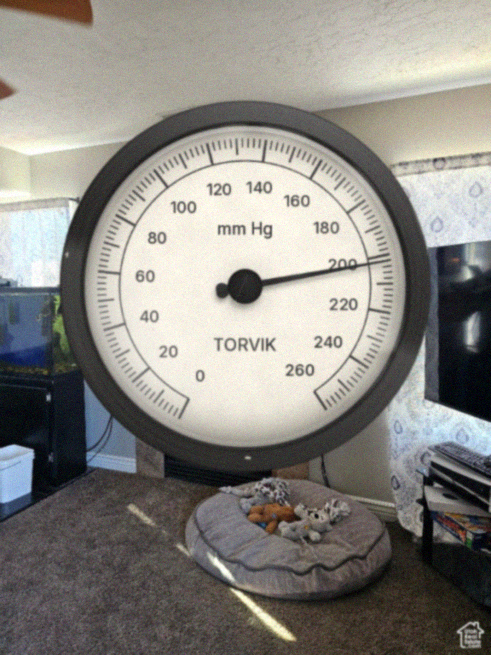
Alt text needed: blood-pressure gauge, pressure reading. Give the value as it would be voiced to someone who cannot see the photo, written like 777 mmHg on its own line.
202 mmHg
